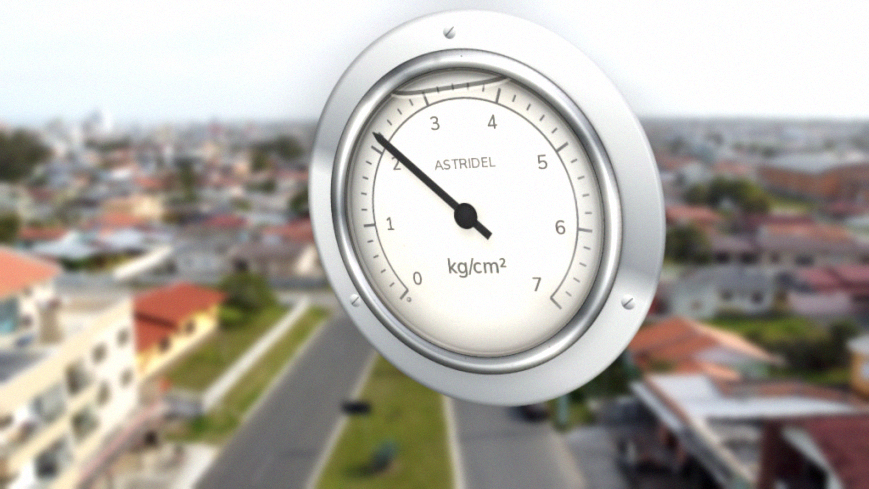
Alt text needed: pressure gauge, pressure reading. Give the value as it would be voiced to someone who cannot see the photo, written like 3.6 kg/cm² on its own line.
2.2 kg/cm²
